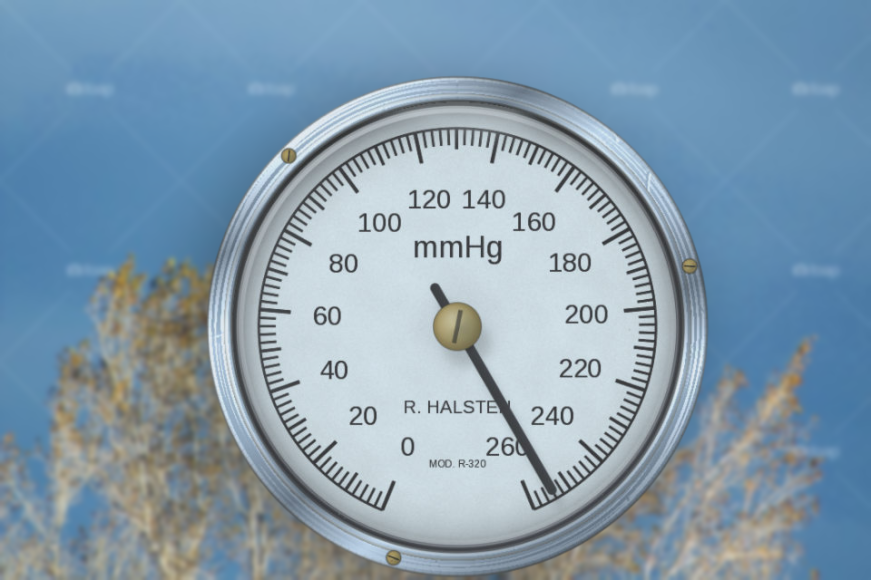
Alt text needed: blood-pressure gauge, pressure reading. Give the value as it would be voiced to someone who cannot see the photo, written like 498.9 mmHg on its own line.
254 mmHg
